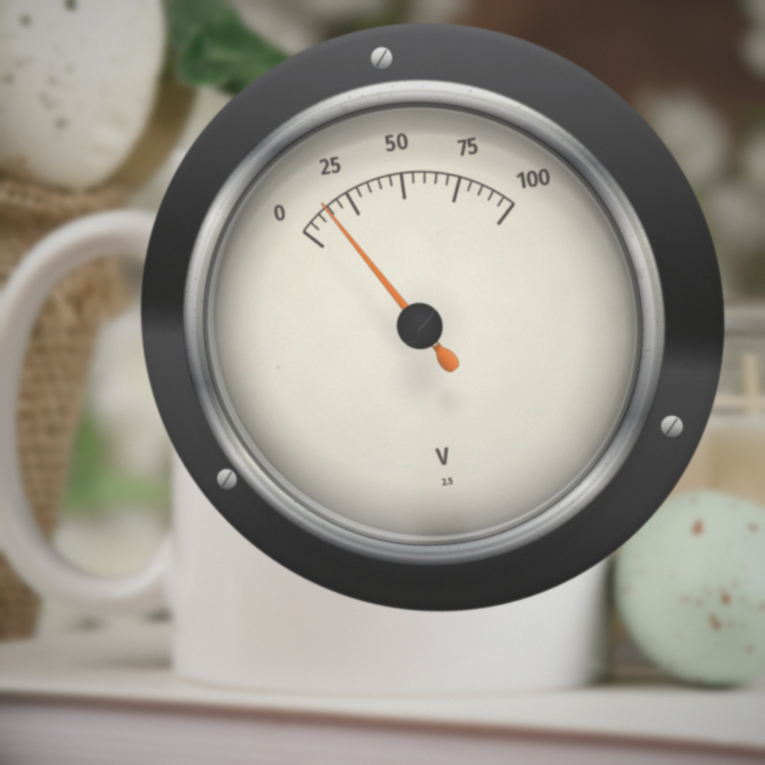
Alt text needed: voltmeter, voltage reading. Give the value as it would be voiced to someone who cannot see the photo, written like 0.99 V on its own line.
15 V
